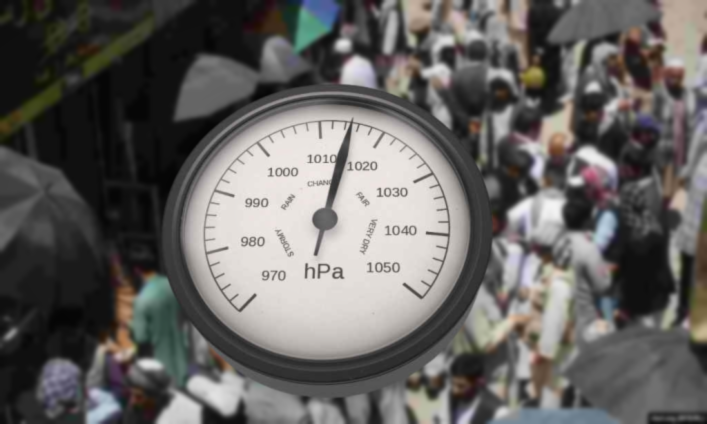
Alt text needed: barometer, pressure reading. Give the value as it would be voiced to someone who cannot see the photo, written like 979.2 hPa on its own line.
1015 hPa
